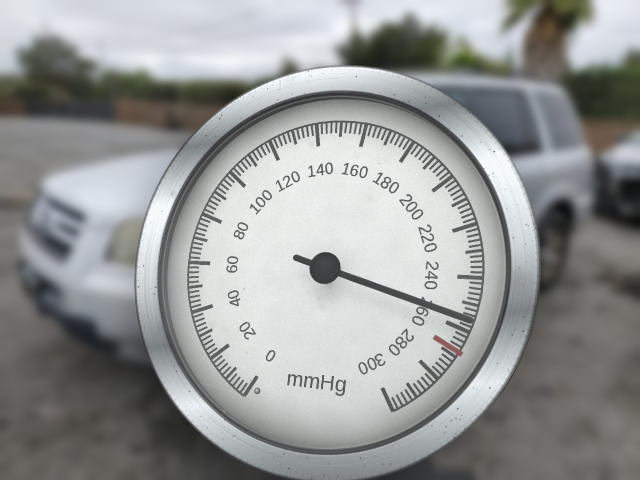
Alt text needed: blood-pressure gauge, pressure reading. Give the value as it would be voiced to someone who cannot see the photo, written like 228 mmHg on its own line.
256 mmHg
